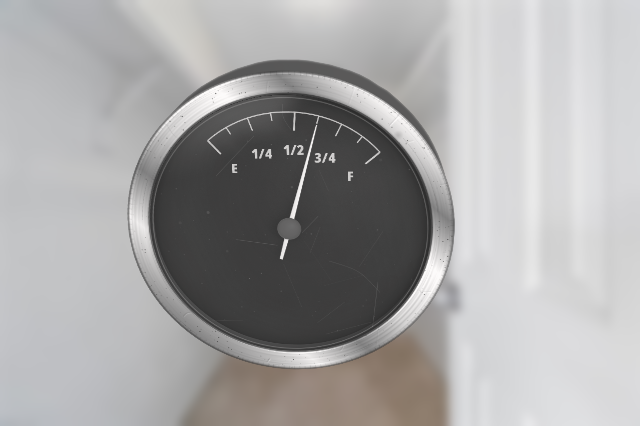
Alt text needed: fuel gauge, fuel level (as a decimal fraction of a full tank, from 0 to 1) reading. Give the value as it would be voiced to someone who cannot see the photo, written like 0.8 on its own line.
0.625
